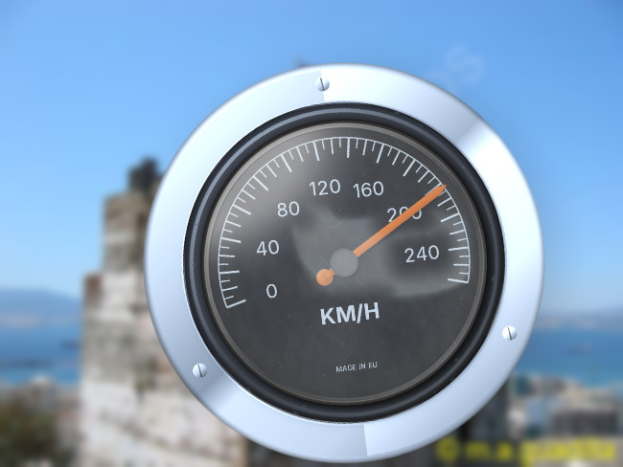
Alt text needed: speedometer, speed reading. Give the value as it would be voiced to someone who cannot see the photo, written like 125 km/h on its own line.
202.5 km/h
